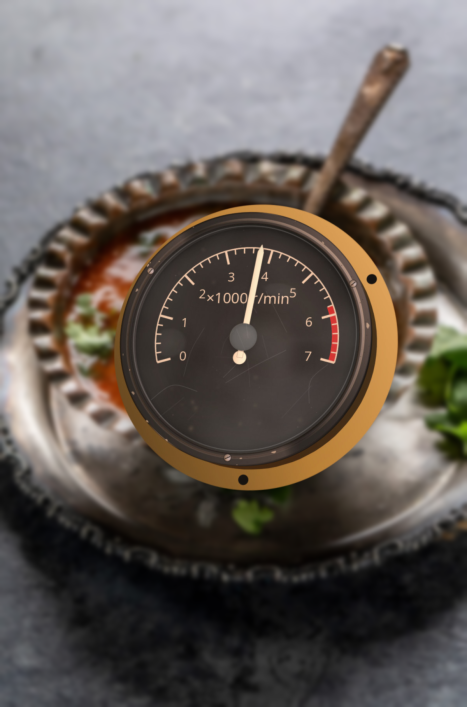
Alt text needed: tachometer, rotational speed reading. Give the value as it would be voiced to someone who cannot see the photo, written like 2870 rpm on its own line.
3800 rpm
